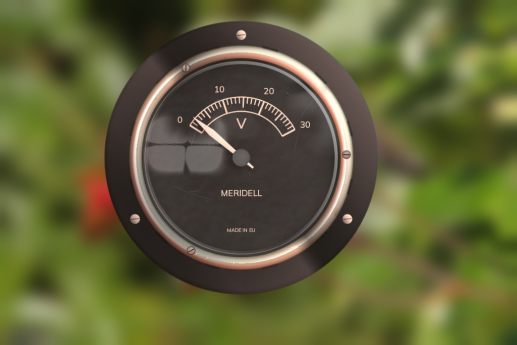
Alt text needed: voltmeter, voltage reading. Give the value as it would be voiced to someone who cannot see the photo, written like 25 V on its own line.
2 V
